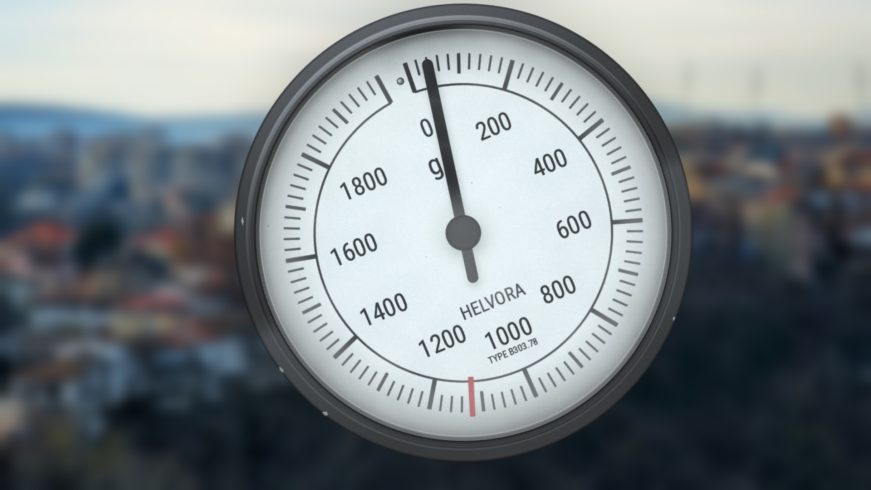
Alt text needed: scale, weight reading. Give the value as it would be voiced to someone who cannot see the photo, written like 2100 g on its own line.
40 g
